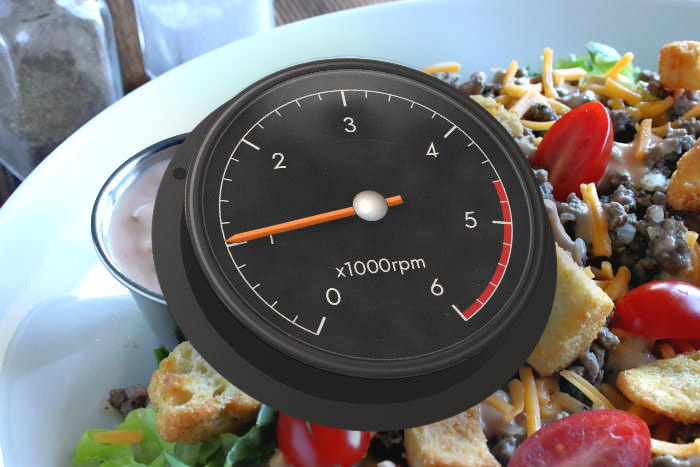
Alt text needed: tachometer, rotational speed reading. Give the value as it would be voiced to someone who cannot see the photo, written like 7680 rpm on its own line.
1000 rpm
